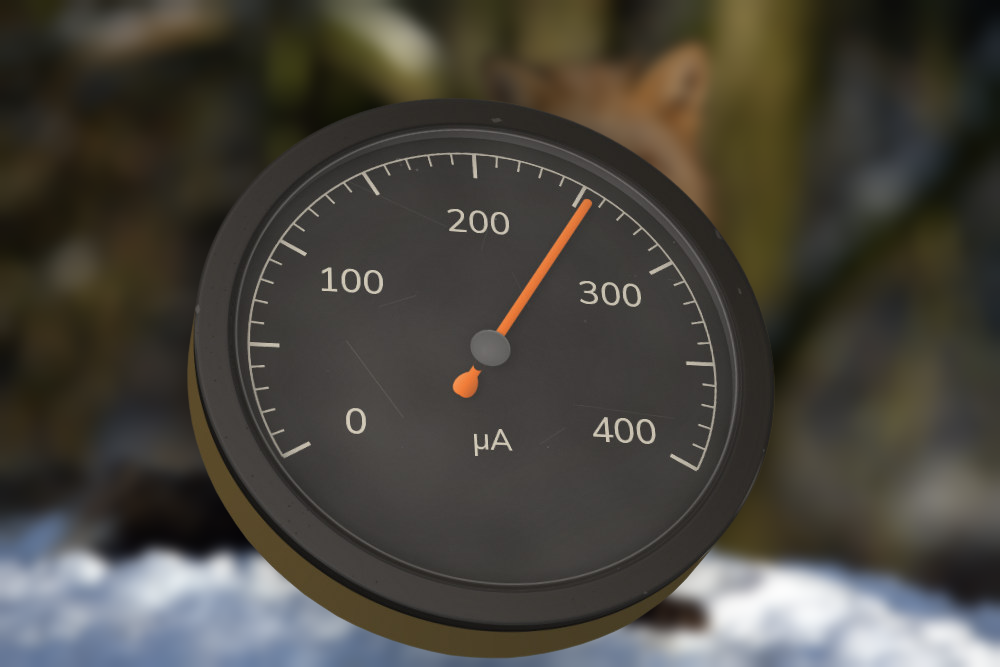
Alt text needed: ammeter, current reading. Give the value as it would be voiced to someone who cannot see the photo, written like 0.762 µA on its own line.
255 µA
